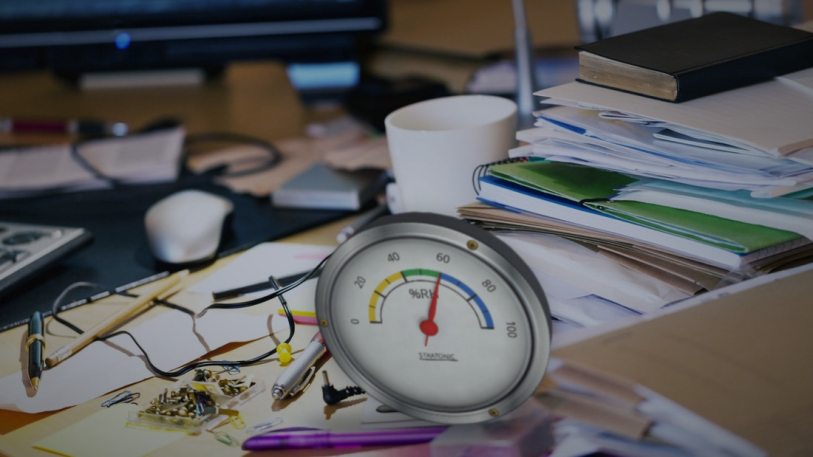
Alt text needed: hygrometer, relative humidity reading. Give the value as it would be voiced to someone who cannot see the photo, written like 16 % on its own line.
60 %
